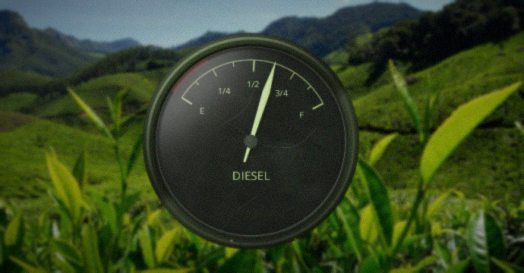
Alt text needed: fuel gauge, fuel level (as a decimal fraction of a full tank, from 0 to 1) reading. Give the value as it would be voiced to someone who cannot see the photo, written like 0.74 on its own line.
0.625
